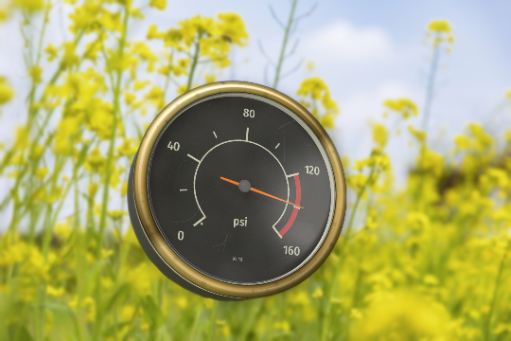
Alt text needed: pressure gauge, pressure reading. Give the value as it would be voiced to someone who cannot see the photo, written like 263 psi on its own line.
140 psi
